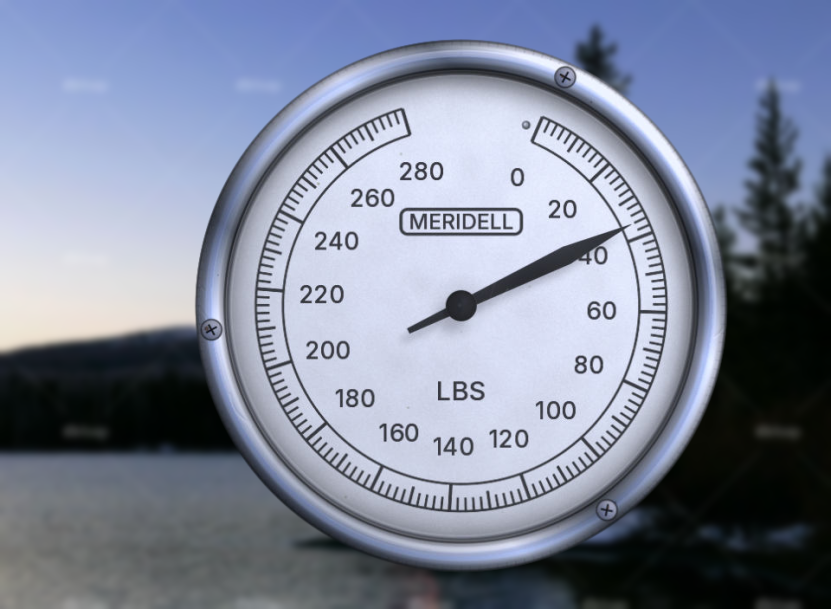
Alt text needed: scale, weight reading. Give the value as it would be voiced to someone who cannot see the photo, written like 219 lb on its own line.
36 lb
